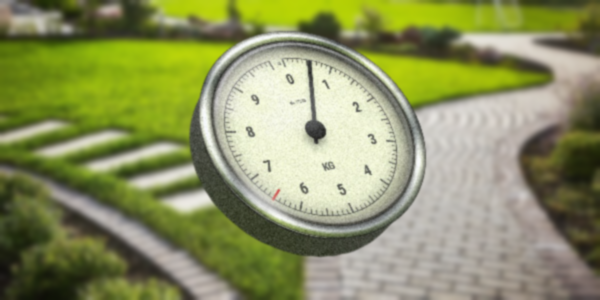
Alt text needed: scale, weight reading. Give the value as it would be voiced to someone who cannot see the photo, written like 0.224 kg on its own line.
0.5 kg
